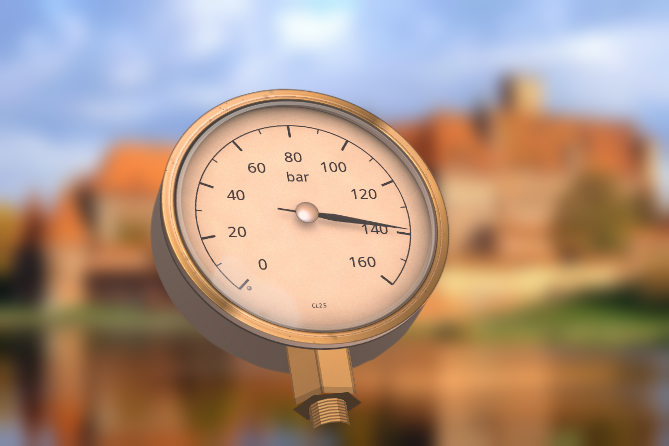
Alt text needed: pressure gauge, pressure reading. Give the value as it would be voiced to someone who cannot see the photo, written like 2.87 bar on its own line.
140 bar
